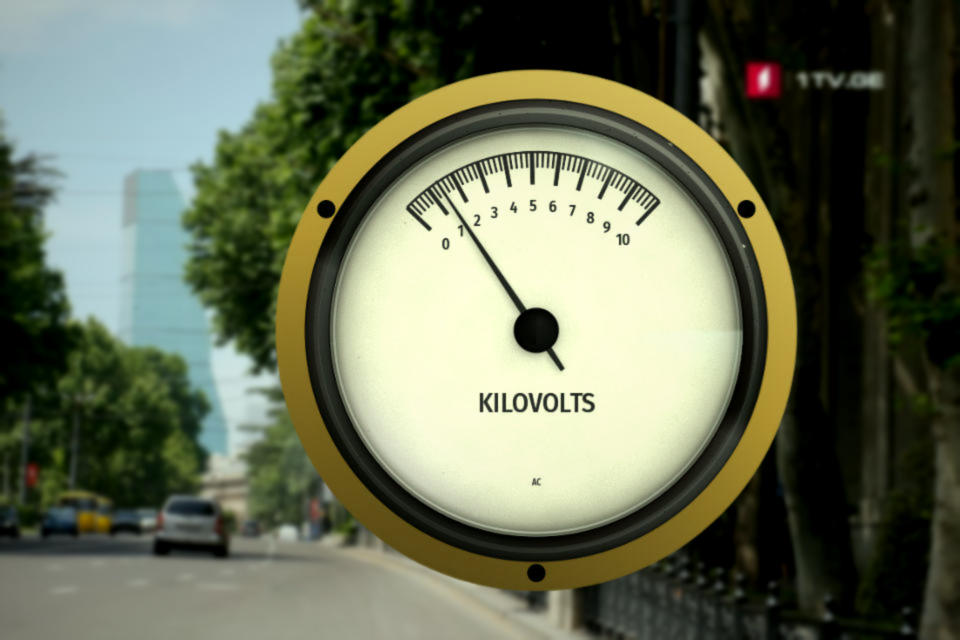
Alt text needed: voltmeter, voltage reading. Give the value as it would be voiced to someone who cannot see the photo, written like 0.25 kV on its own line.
1.4 kV
